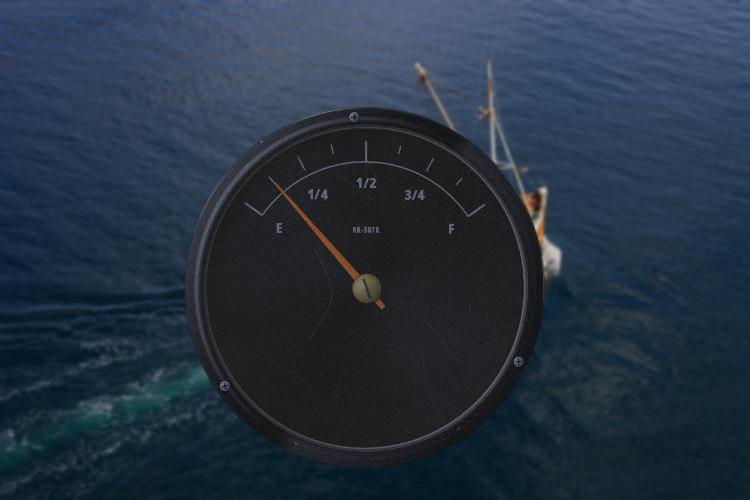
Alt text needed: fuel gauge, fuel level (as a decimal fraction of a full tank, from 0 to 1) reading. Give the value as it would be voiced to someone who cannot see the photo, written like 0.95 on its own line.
0.125
